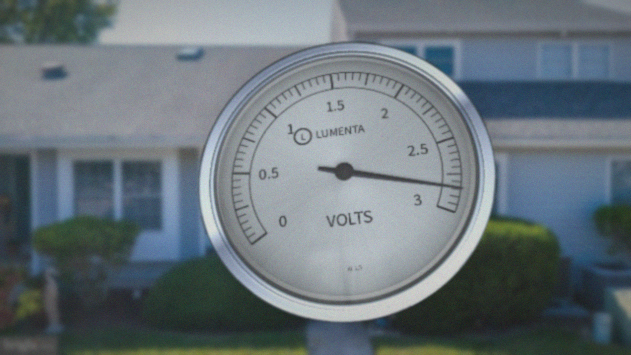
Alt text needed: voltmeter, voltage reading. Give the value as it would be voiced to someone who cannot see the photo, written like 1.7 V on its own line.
2.85 V
